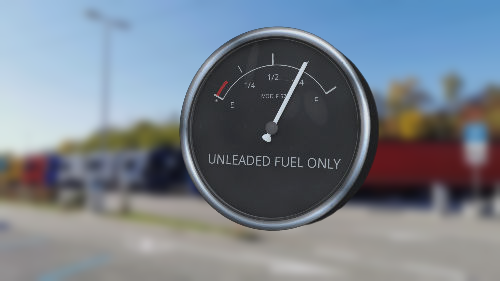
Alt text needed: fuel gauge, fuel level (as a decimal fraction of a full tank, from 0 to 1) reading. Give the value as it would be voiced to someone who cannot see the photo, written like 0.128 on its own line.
0.75
